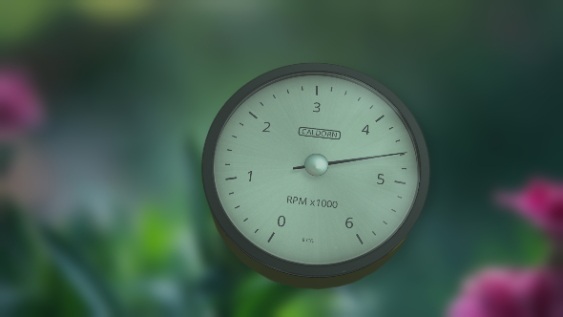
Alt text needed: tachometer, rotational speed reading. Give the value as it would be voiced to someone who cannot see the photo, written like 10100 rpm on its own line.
4600 rpm
